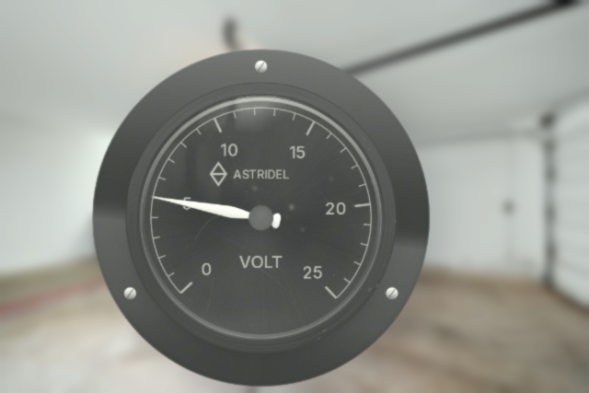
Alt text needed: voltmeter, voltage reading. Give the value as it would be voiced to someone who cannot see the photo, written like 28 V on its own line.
5 V
